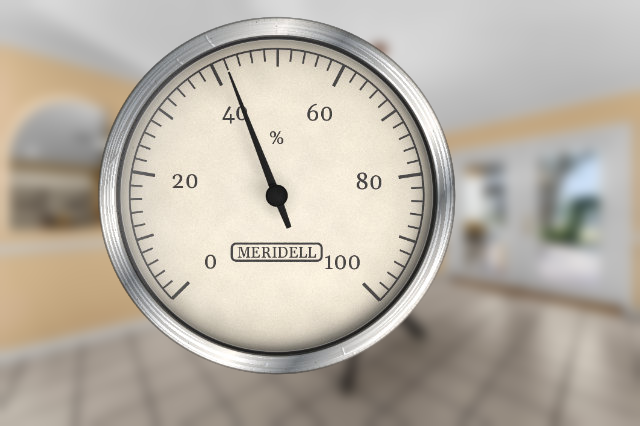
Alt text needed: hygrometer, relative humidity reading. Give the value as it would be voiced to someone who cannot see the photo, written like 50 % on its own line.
42 %
